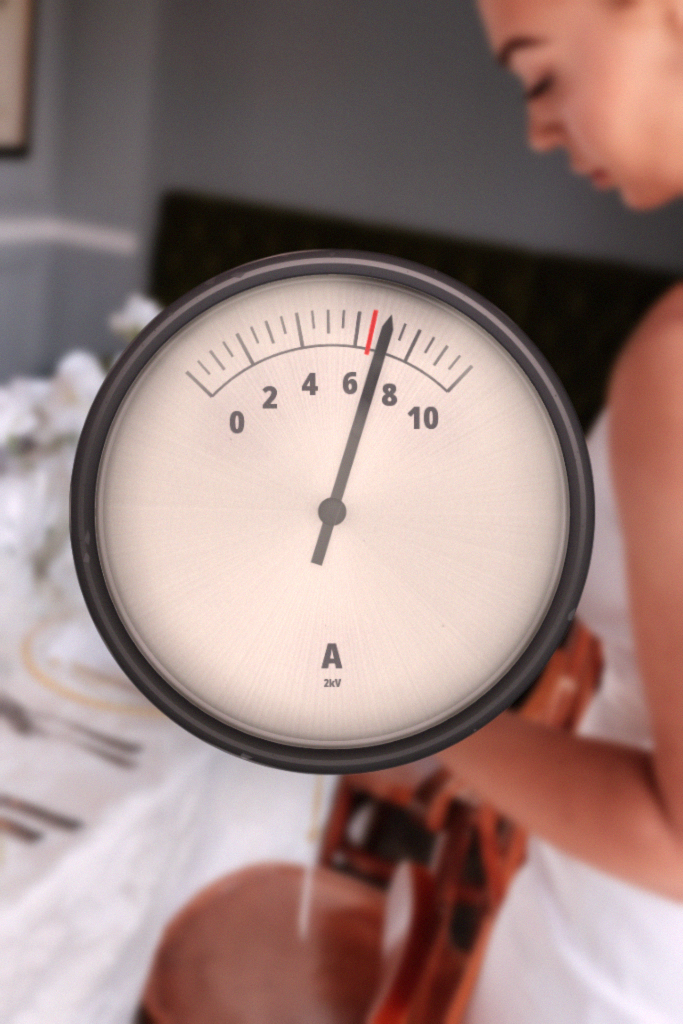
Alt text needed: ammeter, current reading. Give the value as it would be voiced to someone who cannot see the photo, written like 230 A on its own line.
7 A
